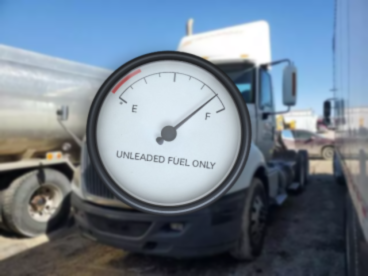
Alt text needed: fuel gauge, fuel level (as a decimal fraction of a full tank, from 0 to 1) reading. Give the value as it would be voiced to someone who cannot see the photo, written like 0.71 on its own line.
0.875
